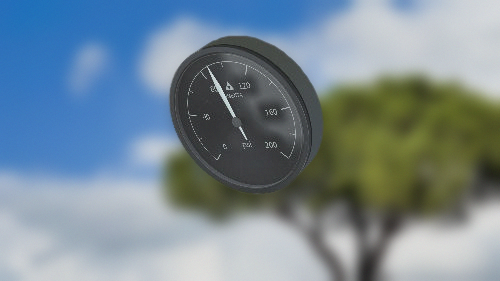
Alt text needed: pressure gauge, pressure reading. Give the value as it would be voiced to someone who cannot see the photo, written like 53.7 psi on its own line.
90 psi
